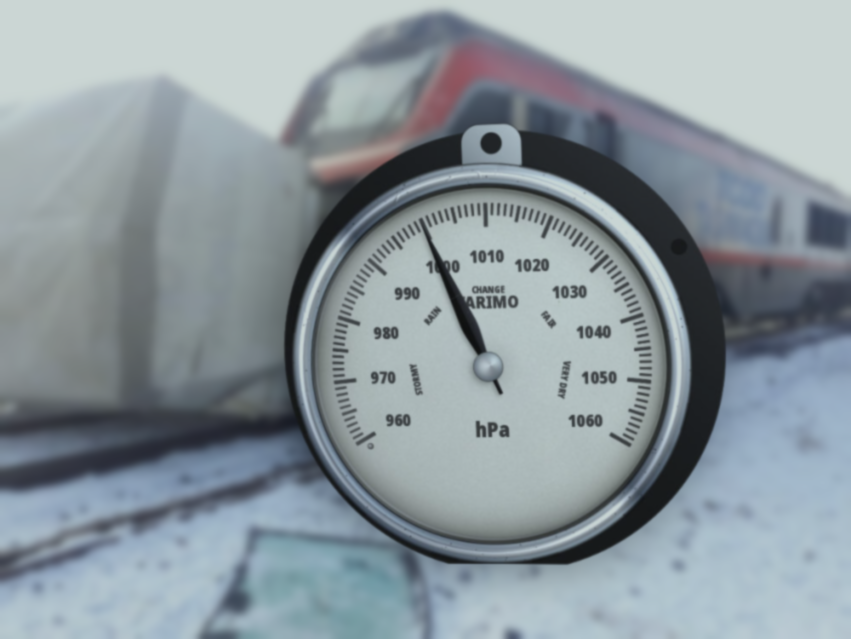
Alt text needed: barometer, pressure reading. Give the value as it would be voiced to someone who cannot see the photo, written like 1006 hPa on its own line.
1000 hPa
